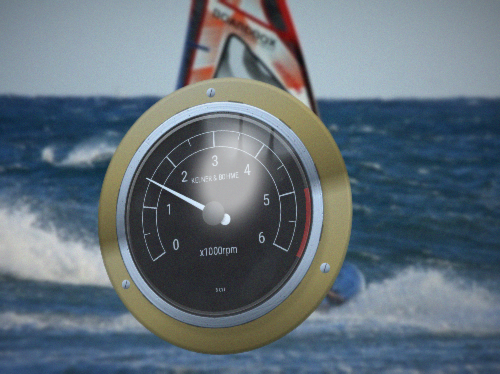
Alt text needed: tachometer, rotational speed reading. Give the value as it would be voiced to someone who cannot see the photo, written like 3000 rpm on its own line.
1500 rpm
